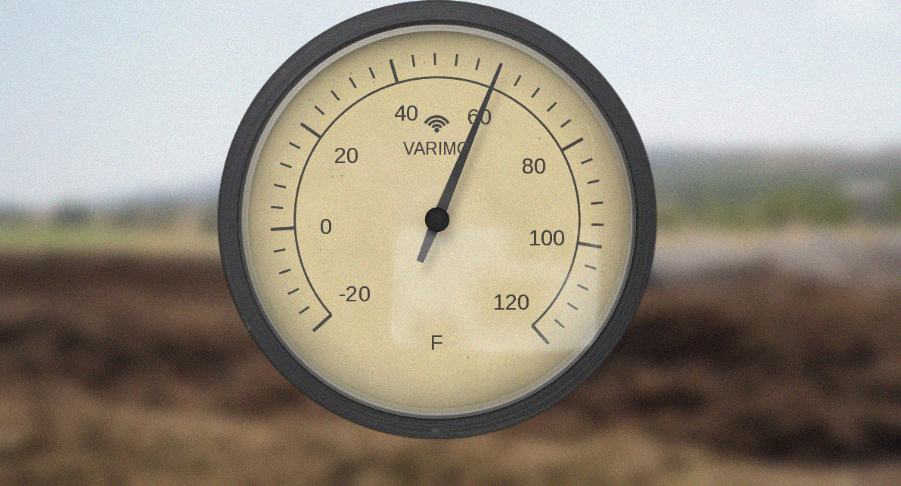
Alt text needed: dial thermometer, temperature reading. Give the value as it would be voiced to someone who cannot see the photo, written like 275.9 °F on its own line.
60 °F
